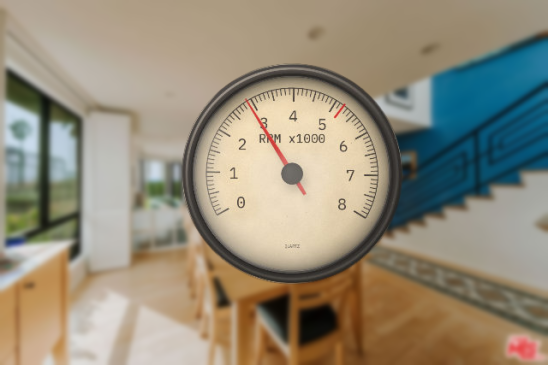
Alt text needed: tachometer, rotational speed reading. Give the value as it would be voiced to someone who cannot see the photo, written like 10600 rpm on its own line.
2900 rpm
